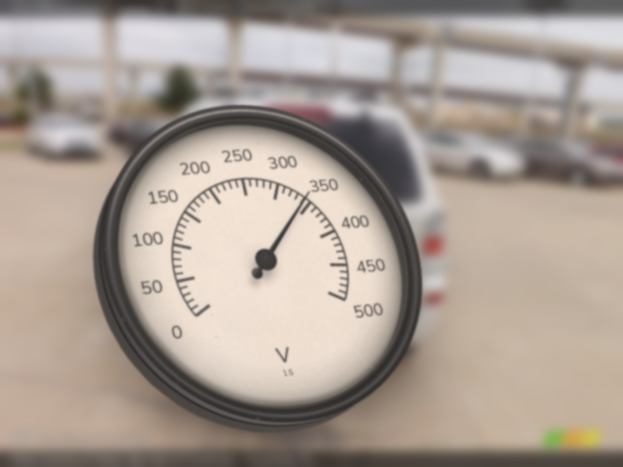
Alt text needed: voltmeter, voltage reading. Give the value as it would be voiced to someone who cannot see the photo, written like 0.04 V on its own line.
340 V
